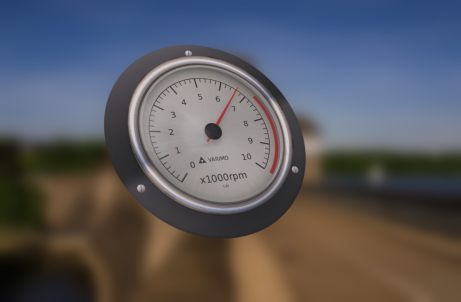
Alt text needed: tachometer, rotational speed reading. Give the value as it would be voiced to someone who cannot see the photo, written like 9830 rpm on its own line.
6600 rpm
